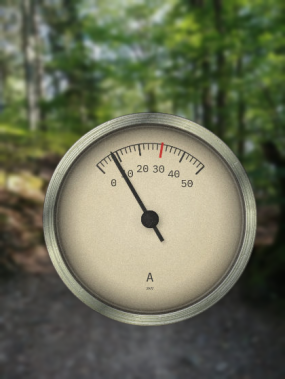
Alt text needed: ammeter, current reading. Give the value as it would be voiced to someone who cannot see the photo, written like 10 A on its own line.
8 A
